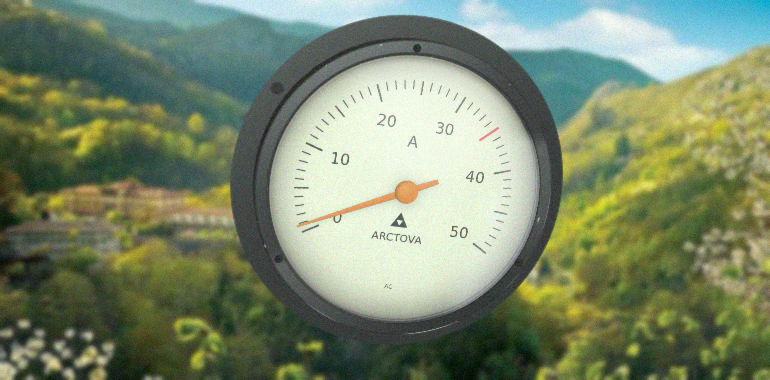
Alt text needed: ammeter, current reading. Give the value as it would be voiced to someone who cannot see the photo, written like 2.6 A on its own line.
1 A
